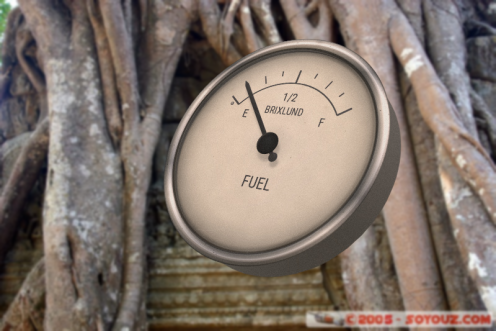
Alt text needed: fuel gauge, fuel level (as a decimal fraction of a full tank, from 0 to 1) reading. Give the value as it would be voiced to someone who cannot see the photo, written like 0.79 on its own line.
0.125
